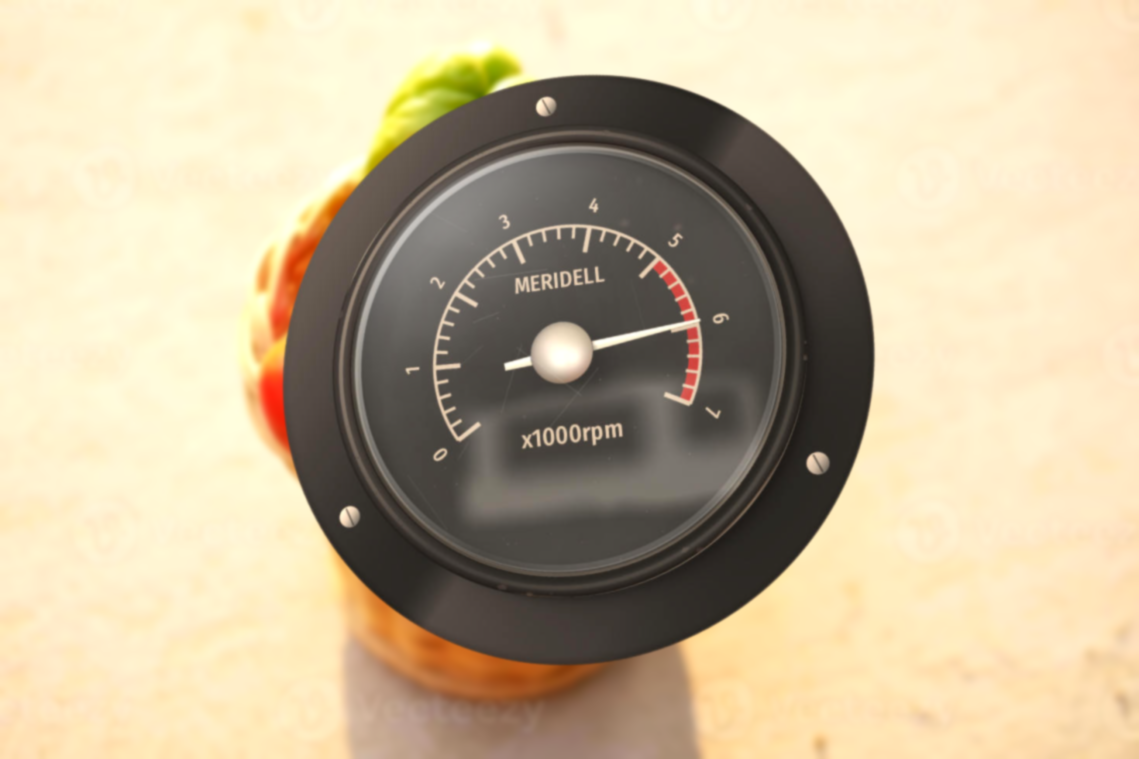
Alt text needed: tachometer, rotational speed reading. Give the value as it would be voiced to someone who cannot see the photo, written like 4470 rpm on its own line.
6000 rpm
